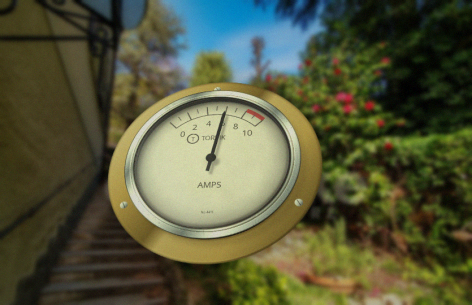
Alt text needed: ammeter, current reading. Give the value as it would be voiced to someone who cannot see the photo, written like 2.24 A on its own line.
6 A
